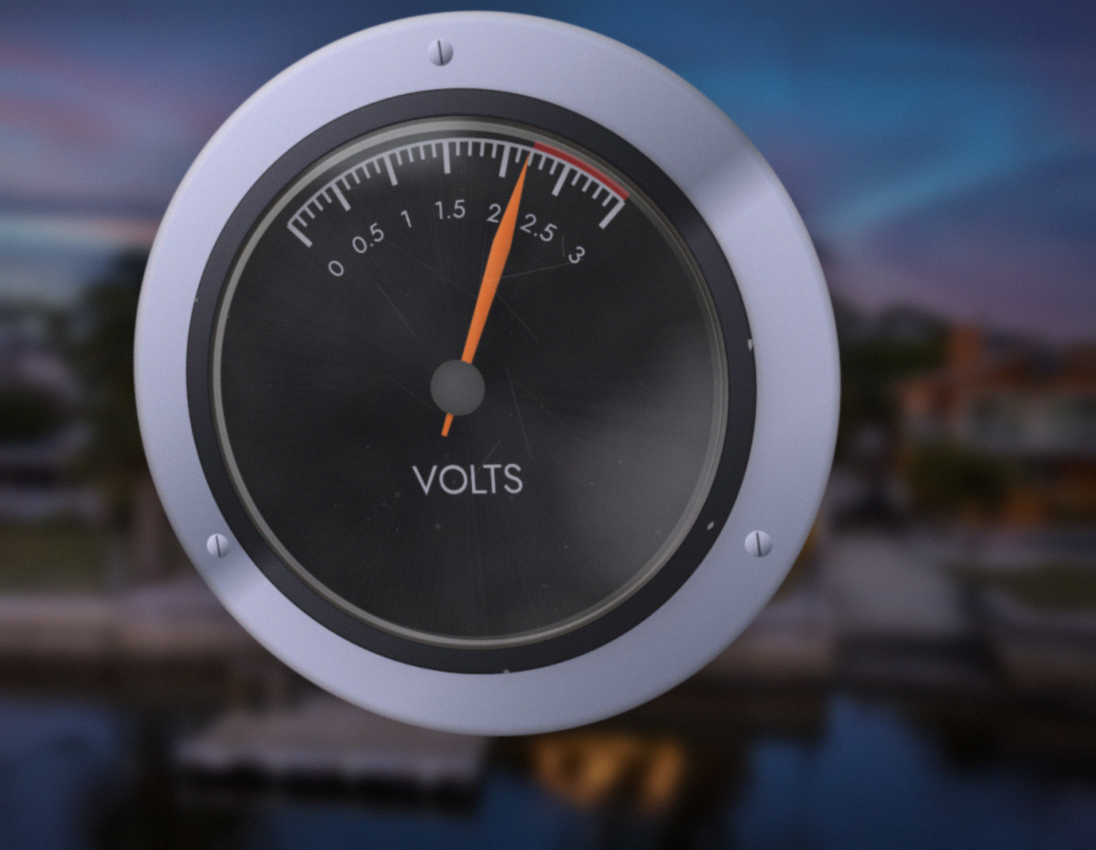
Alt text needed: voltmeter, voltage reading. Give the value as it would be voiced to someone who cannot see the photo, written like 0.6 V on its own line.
2.2 V
